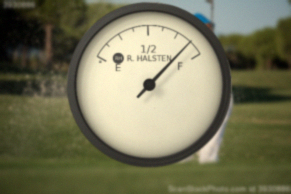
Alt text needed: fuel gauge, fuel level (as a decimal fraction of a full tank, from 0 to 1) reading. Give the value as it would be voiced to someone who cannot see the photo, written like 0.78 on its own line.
0.875
